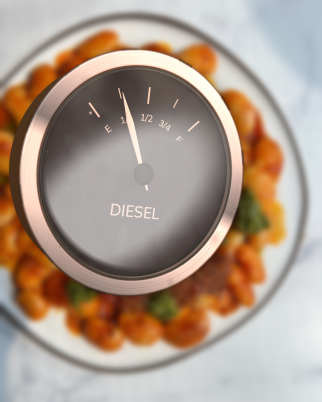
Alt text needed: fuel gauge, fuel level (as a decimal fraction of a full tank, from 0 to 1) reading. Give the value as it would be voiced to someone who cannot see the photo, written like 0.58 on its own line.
0.25
